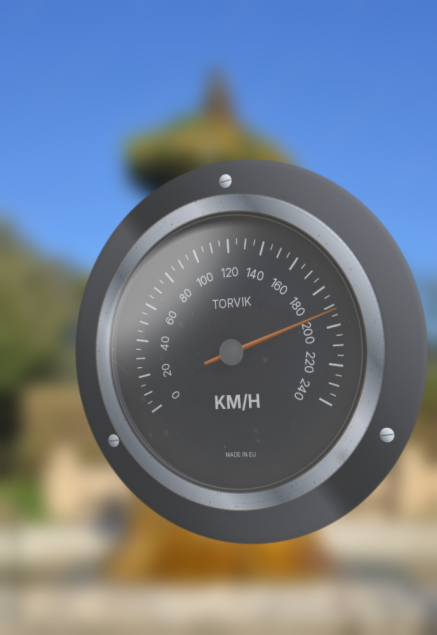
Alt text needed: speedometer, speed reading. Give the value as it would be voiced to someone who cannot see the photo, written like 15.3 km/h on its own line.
192.5 km/h
